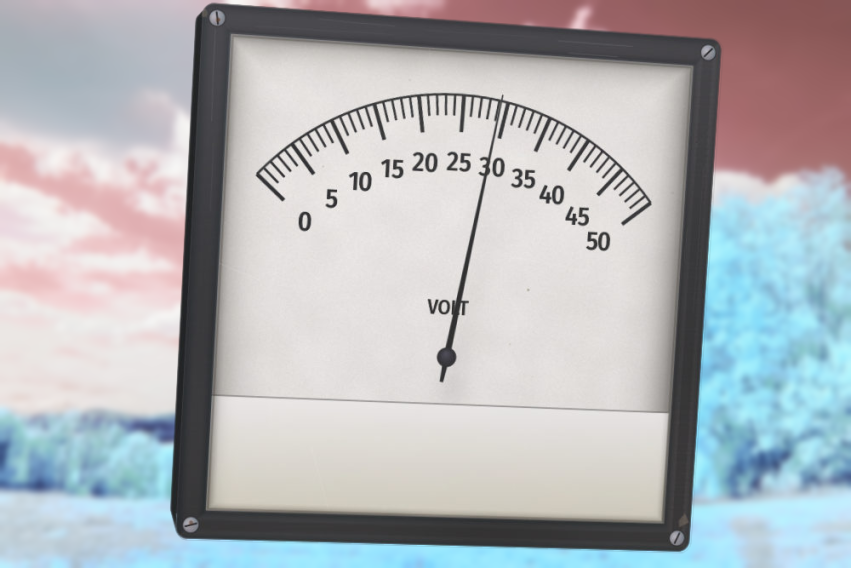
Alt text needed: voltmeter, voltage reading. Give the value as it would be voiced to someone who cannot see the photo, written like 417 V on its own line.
29 V
